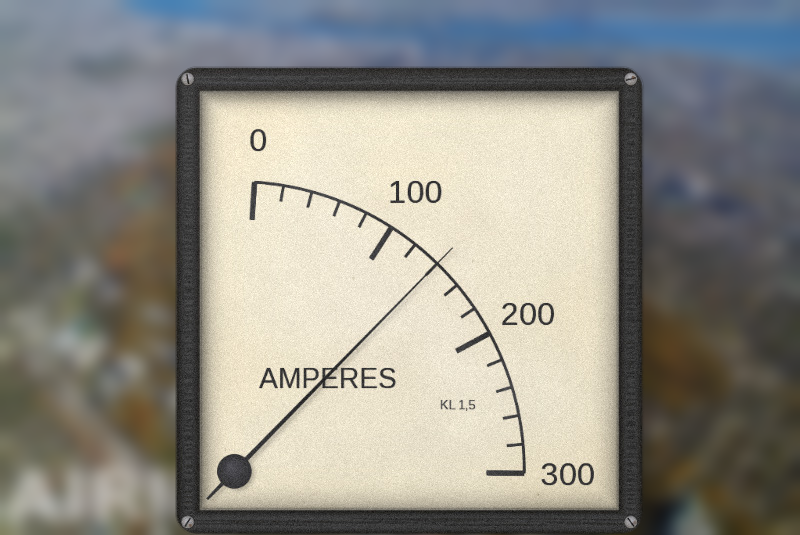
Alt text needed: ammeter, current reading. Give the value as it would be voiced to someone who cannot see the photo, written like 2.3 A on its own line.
140 A
